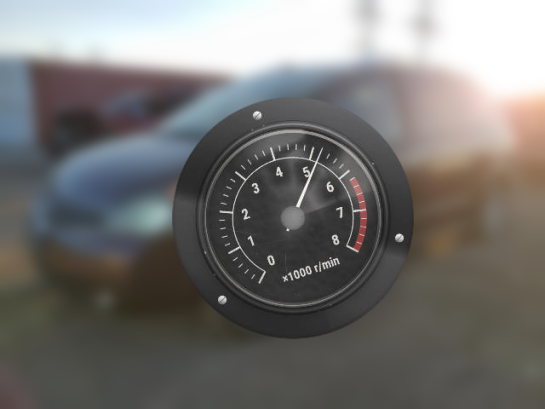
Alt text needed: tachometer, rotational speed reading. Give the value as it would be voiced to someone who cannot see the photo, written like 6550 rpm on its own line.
5200 rpm
